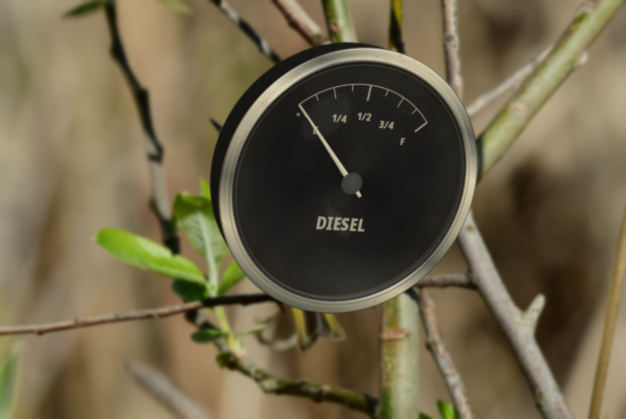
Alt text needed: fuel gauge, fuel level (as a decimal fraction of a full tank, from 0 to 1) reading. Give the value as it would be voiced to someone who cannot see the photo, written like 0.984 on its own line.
0
